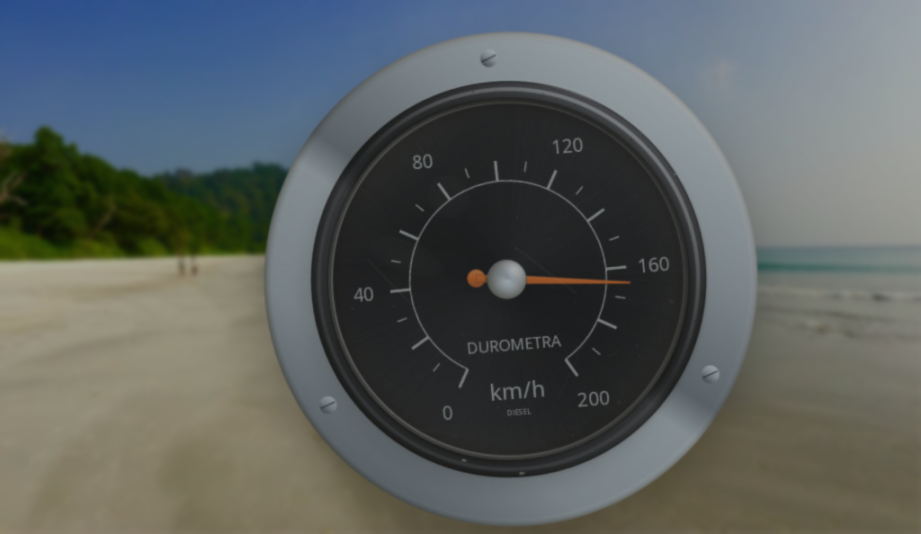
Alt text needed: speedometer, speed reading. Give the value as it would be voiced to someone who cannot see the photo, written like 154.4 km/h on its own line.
165 km/h
